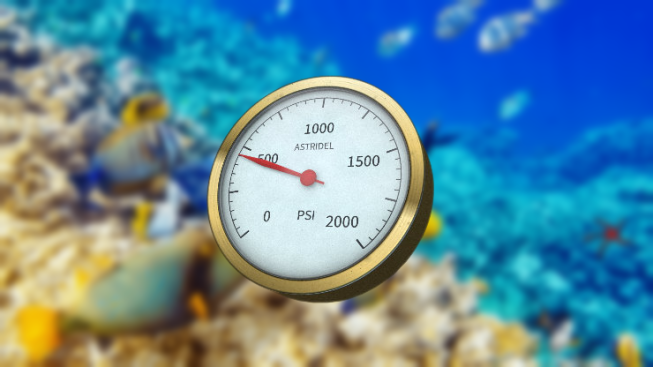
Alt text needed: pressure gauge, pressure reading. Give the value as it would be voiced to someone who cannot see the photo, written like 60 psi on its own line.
450 psi
